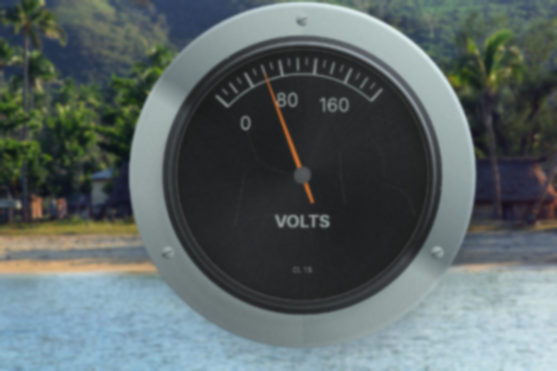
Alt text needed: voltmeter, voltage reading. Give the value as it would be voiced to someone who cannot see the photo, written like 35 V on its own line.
60 V
